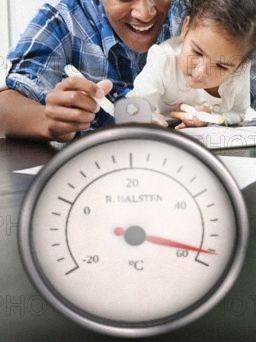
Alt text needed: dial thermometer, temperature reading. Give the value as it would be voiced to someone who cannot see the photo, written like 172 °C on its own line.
56 °C
